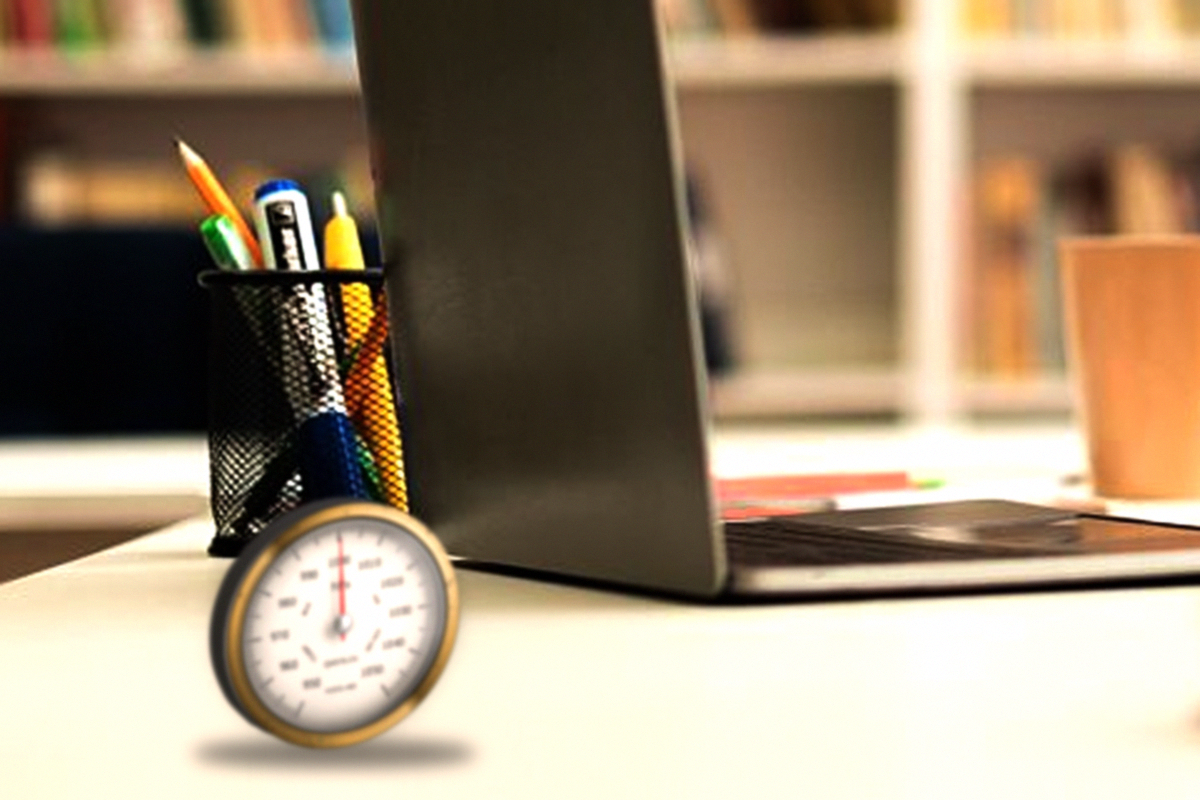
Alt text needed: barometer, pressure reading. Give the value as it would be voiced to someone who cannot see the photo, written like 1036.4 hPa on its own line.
1000 hPa
